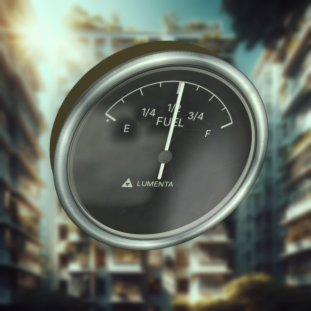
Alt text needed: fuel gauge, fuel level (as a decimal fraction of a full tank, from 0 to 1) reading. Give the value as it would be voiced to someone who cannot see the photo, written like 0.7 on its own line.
0.5
